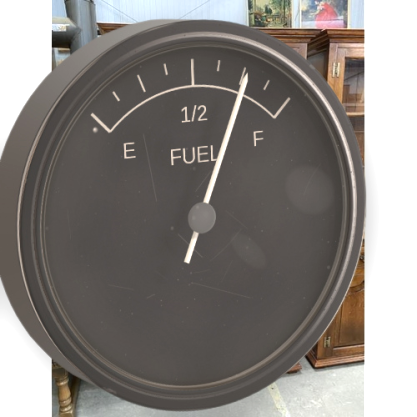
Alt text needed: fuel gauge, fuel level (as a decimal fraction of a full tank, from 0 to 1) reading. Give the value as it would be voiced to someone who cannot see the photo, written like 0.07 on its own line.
0.75
